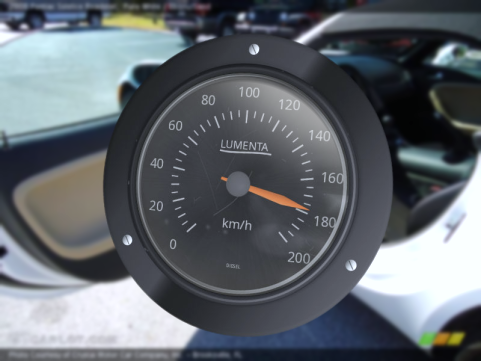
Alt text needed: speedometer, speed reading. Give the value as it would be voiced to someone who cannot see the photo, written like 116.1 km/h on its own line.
177.5 km/h
